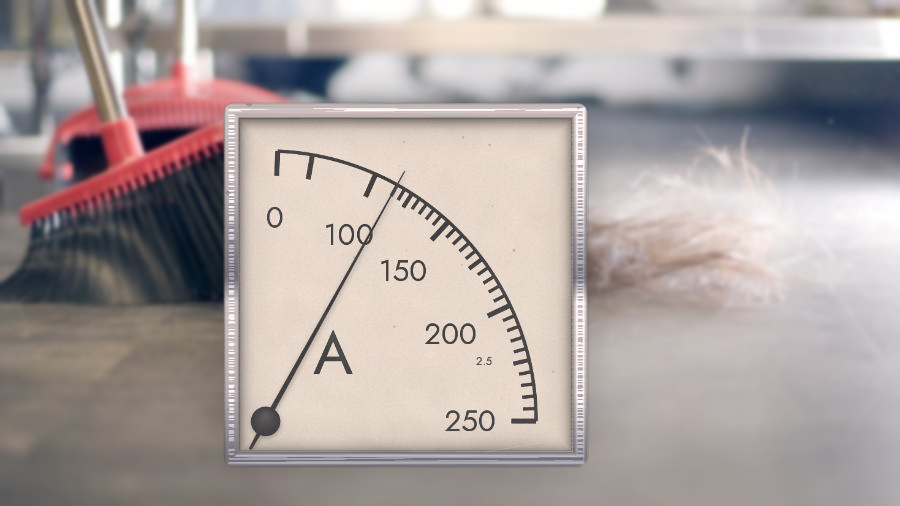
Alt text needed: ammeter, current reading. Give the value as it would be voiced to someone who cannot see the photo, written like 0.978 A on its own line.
115 A
